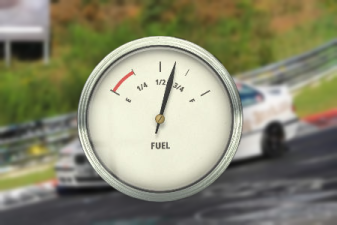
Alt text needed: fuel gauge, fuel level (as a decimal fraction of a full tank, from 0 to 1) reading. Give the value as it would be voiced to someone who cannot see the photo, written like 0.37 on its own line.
0.625
